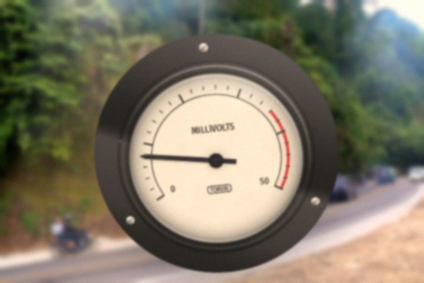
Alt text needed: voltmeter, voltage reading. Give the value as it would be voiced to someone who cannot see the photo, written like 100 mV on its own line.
8 mV
